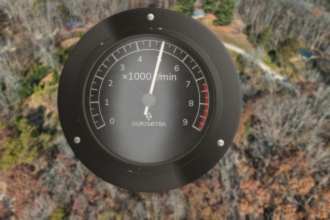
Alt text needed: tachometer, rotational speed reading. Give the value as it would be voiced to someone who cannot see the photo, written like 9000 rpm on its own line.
5000 rpm
